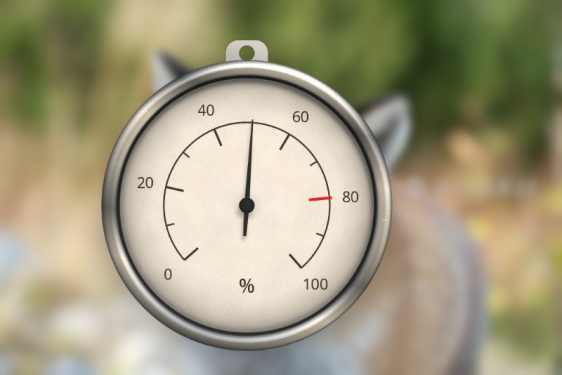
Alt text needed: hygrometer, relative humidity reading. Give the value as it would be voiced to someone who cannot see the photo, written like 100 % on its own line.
50 %
